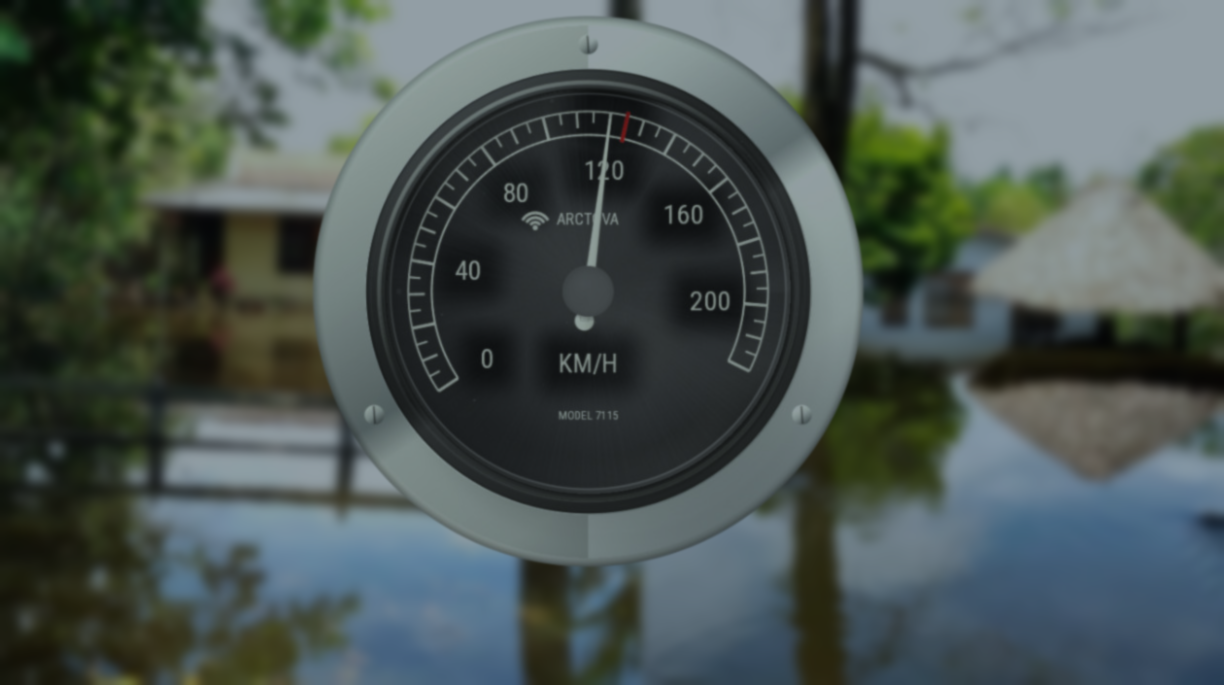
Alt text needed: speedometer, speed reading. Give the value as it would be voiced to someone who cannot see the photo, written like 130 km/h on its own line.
120 km/h
